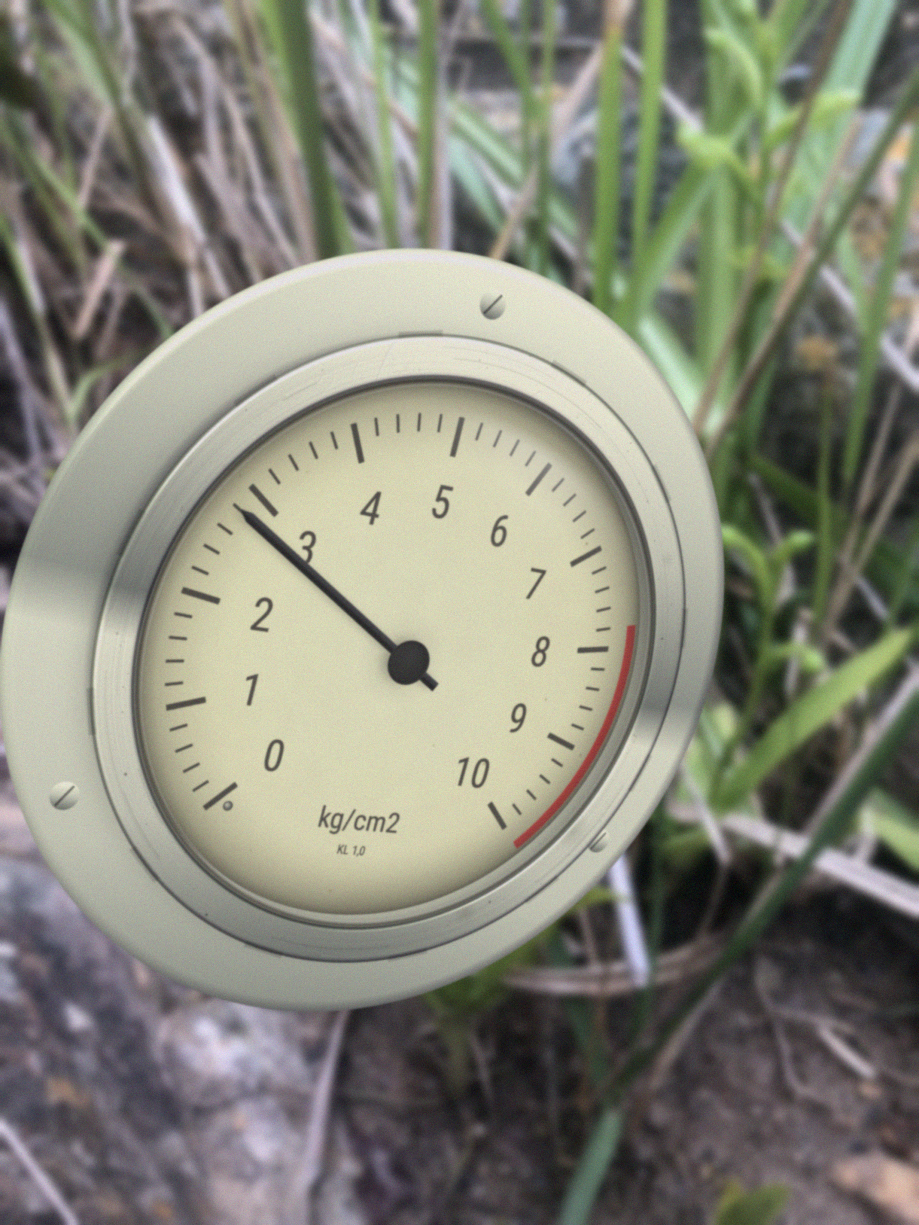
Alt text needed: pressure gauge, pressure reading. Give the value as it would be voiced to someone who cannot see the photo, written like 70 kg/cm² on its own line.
2.8 kg/cm²
